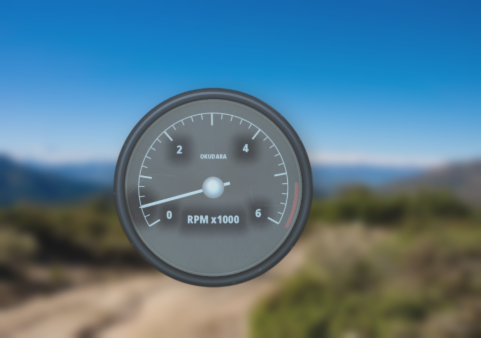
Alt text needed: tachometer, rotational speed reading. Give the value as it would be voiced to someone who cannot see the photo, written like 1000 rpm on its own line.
400 rpm
